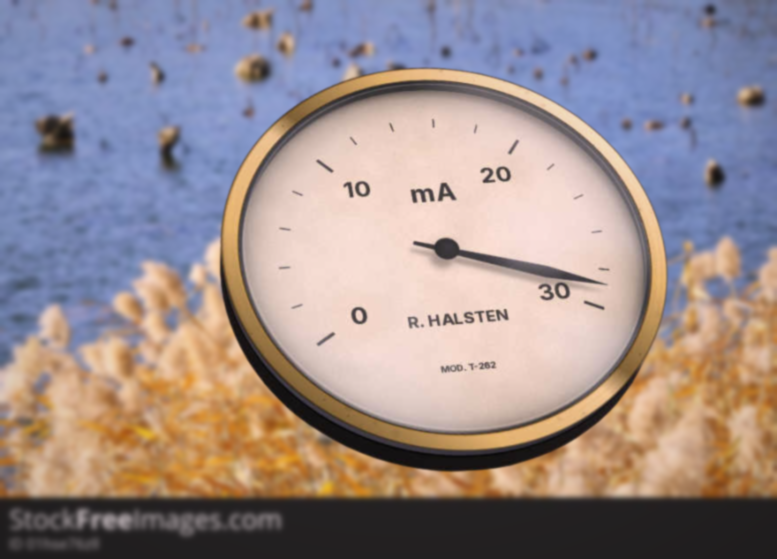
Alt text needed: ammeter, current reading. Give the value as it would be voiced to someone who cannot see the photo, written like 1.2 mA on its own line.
29 mA
